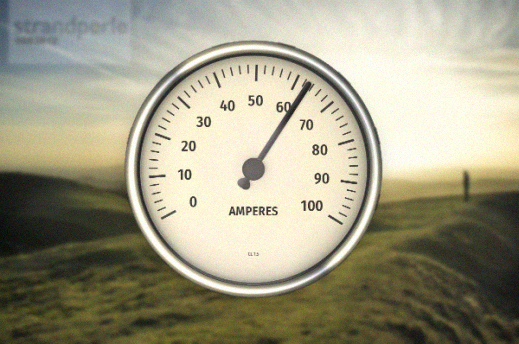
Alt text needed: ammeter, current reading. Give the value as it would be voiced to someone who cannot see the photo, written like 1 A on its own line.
63 A
